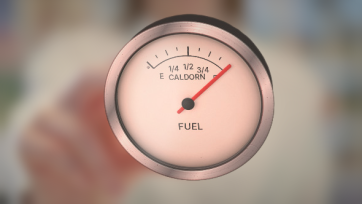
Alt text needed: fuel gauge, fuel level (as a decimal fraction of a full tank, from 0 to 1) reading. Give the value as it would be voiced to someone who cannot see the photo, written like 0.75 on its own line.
1
